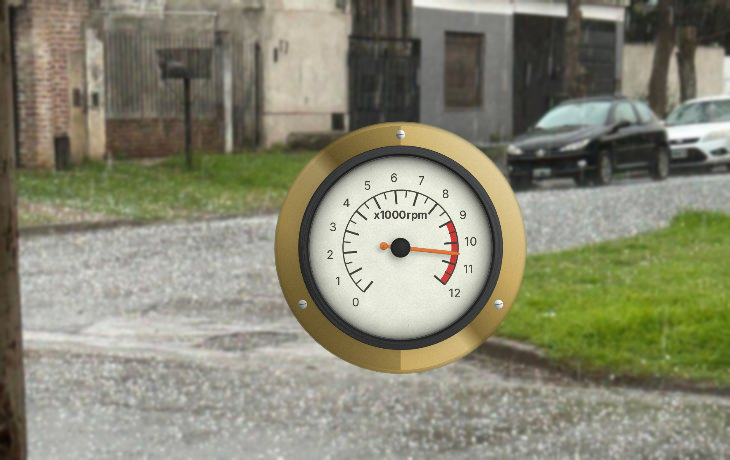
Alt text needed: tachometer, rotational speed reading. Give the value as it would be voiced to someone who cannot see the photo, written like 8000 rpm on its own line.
10500 rpm
